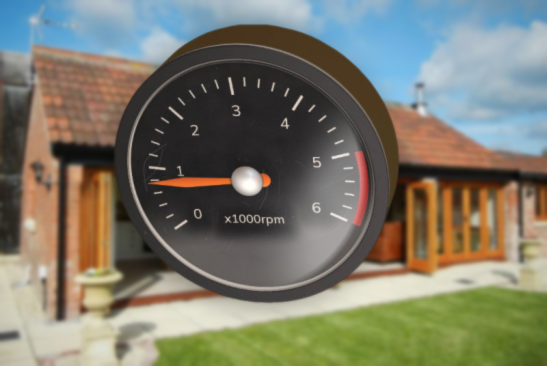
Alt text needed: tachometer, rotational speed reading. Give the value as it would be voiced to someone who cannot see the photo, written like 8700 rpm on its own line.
800 rpm
